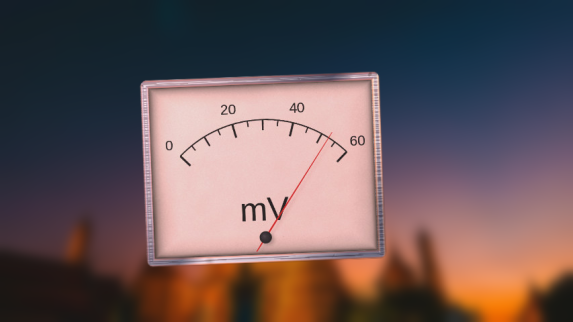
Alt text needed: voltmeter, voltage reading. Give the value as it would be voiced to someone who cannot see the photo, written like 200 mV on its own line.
52.5 mV
